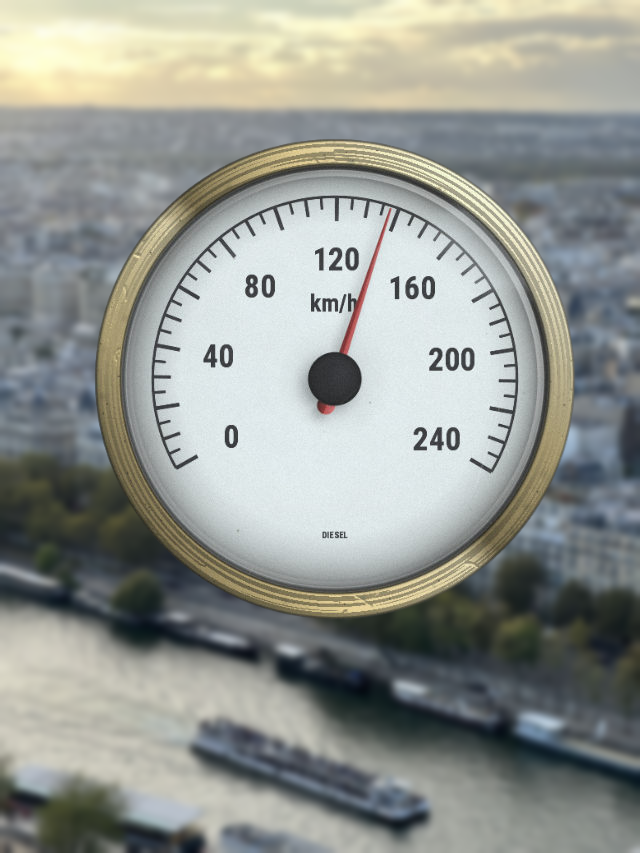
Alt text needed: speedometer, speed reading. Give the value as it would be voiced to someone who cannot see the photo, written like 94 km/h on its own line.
137.5 km/h
